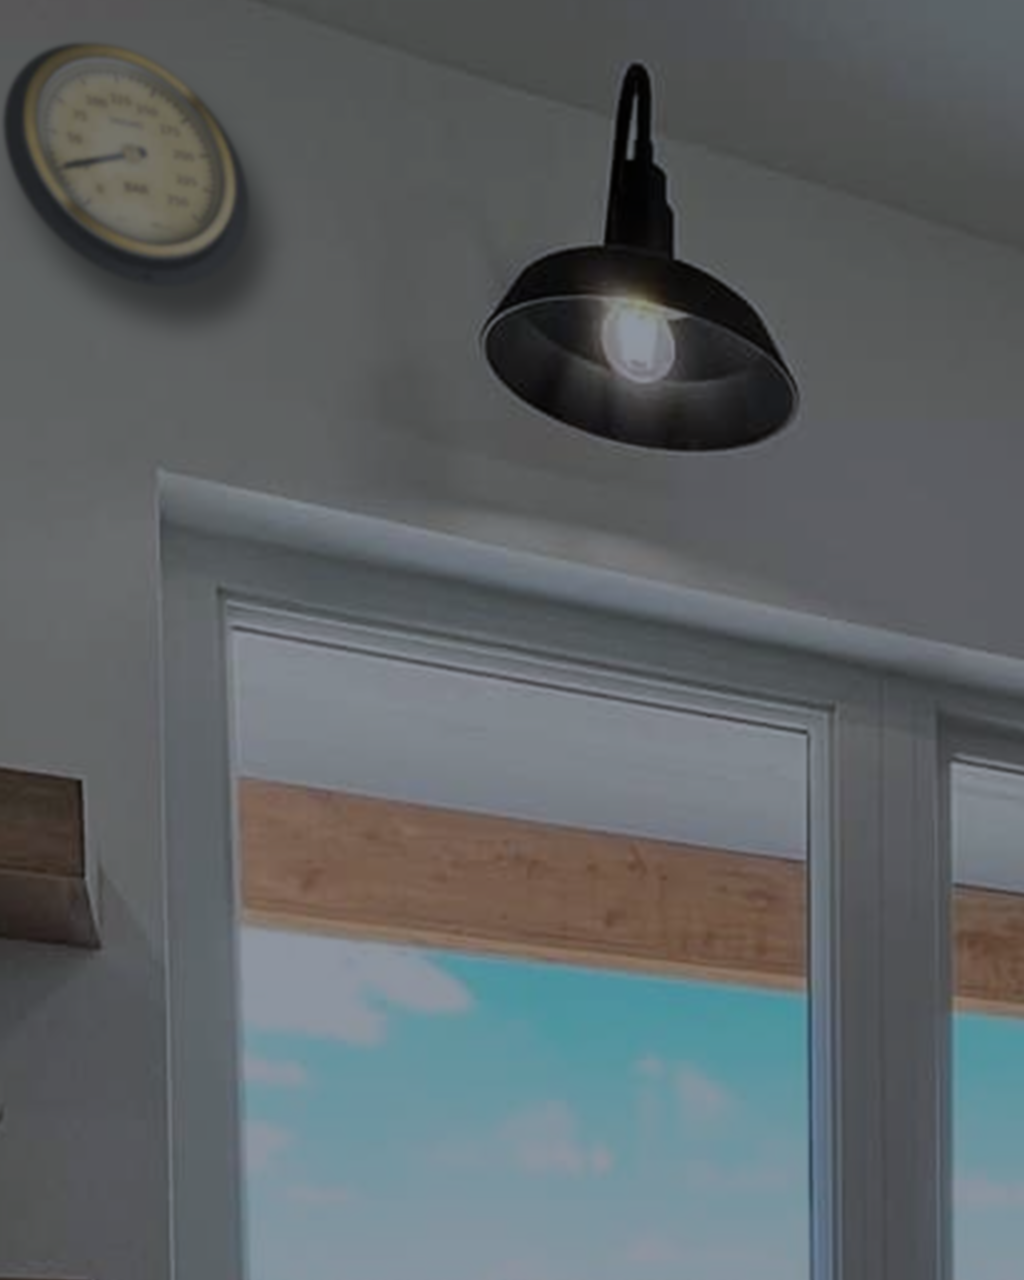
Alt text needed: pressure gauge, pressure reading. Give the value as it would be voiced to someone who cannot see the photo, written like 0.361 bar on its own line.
25 bar
